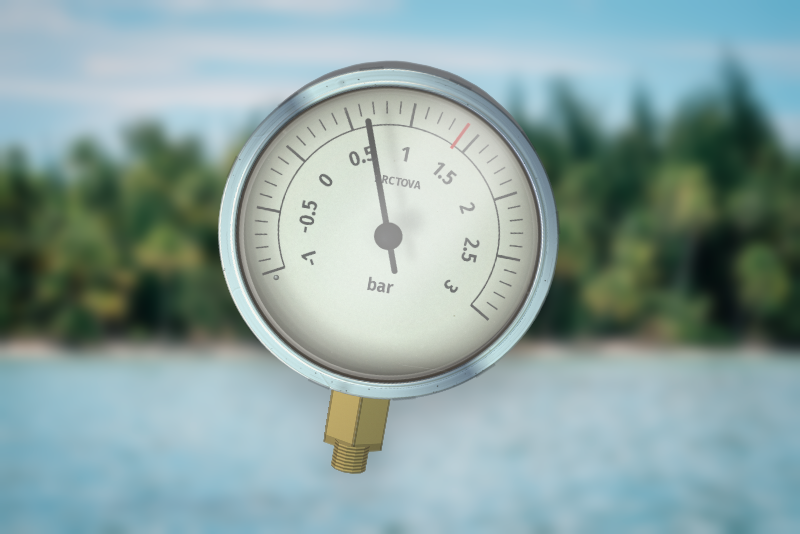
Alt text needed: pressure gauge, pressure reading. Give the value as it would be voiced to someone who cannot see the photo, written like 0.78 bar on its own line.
0.65 bar
